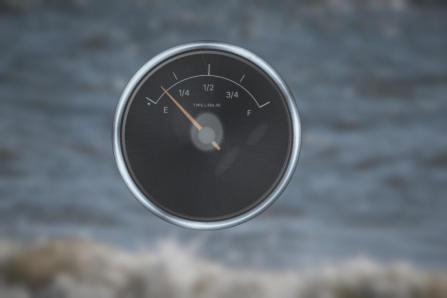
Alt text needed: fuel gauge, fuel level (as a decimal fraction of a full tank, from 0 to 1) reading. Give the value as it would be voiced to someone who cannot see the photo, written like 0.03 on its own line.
0.125
